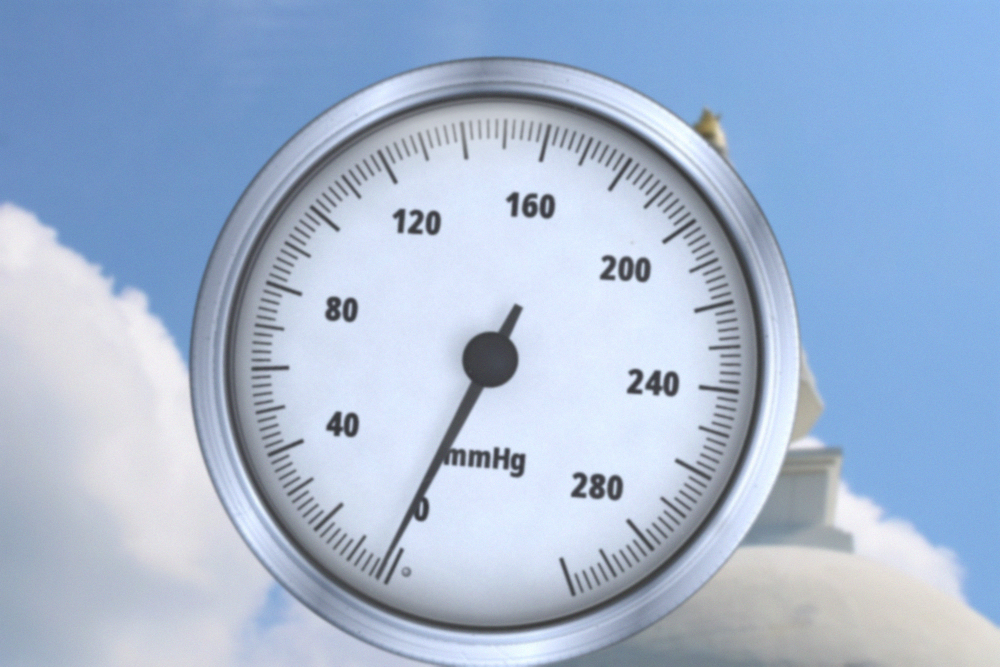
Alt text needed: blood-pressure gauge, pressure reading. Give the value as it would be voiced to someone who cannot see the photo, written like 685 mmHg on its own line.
2 mmHg
